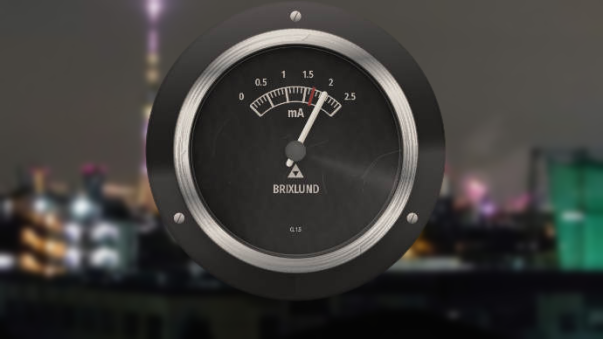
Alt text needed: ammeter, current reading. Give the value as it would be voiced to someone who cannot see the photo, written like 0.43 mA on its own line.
2 mA
